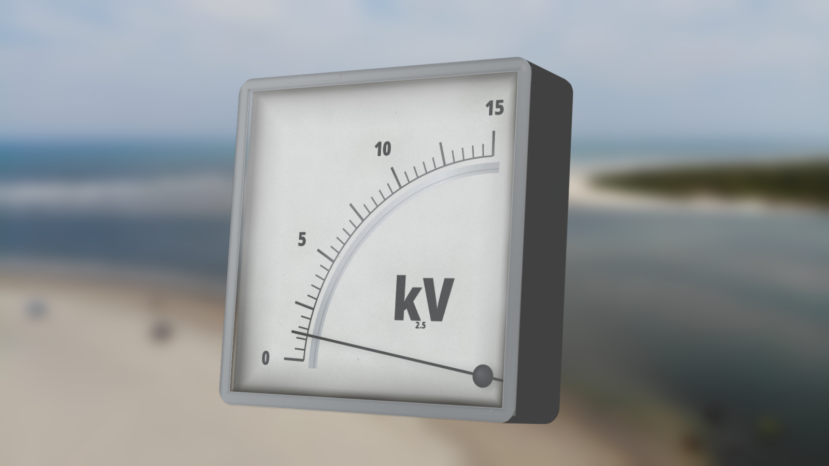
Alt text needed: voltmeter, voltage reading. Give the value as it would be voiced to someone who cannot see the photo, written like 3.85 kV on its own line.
1.25 kV
